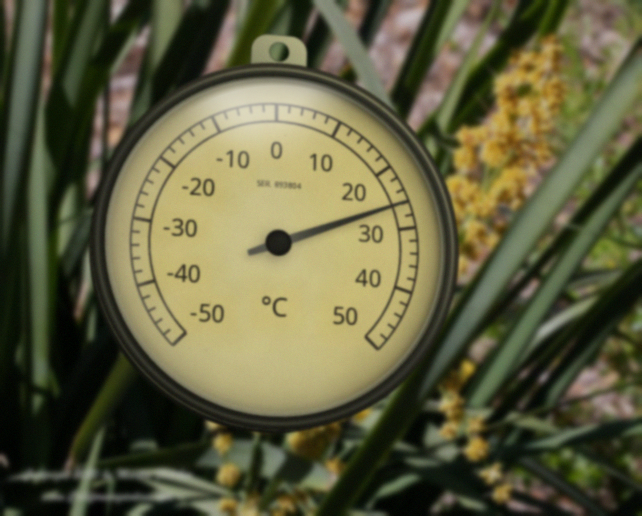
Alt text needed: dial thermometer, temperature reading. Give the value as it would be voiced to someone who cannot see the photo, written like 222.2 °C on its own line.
26 °C
